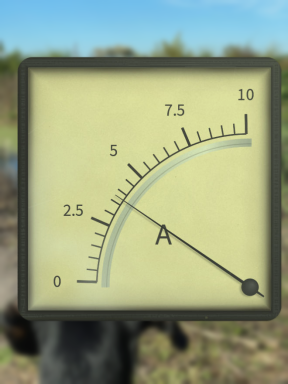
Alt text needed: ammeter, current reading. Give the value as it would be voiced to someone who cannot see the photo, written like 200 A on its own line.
3.75 A
